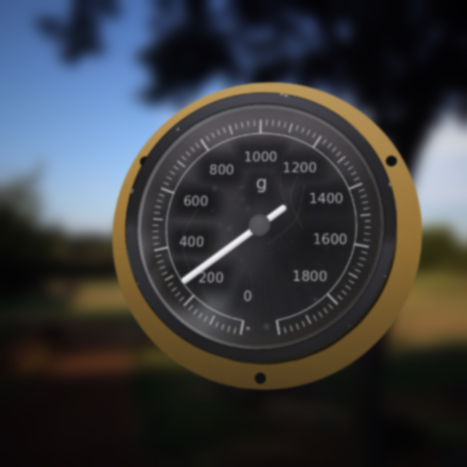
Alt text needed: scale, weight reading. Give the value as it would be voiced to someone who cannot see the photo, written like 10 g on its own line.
260 g
